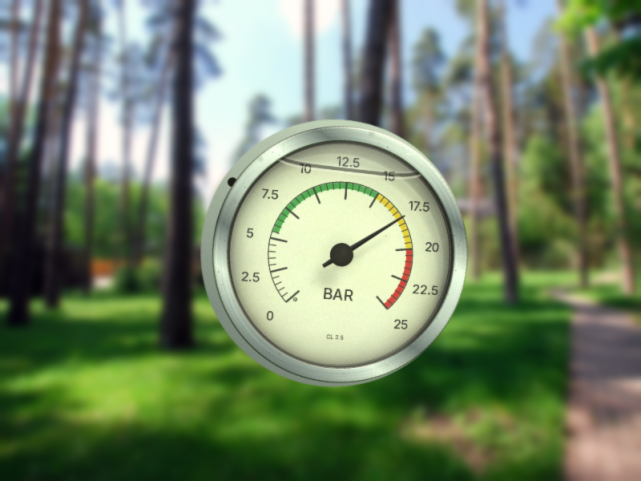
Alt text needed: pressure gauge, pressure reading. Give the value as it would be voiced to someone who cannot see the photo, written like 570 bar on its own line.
17.5 bar
